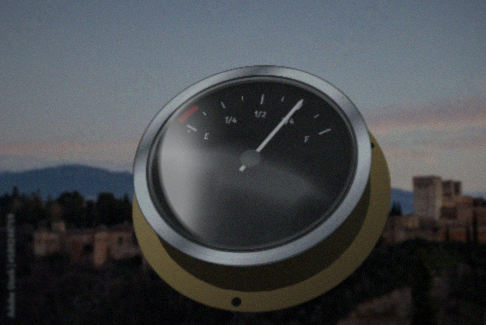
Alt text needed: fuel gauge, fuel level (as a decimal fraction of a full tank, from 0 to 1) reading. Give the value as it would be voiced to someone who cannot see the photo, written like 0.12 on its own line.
0.75
